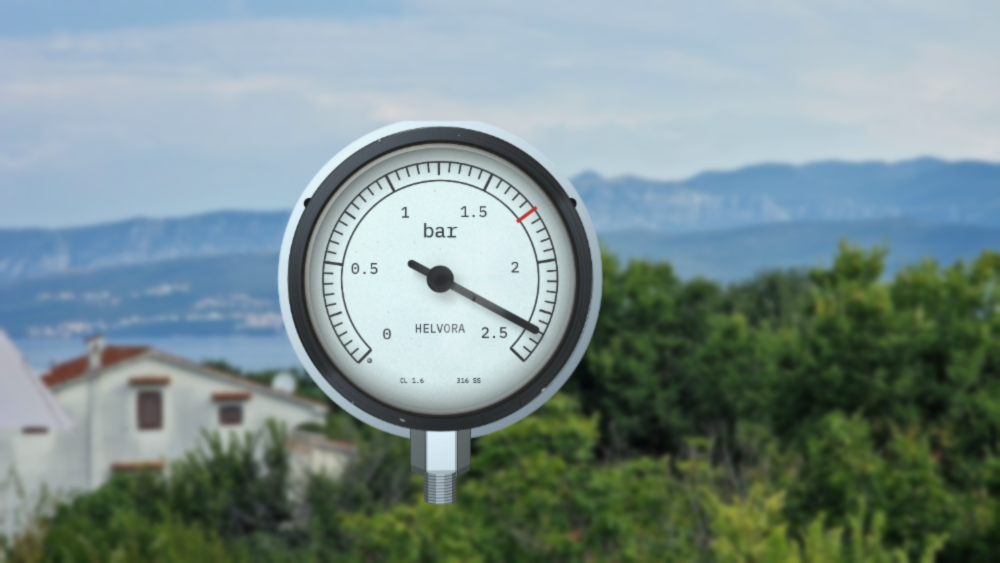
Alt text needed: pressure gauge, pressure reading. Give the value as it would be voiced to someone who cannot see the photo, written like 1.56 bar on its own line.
2.35 bar
